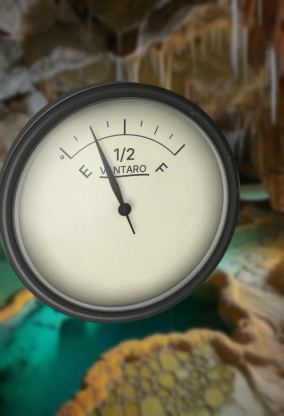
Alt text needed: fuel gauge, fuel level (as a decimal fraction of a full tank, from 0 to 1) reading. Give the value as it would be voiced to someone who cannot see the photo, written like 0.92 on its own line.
0.25
